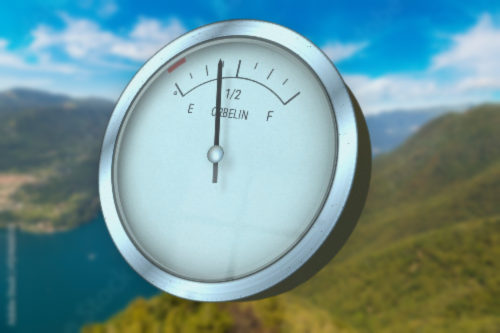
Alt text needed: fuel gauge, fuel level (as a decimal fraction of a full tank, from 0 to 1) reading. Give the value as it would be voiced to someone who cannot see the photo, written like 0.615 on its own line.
0.375
